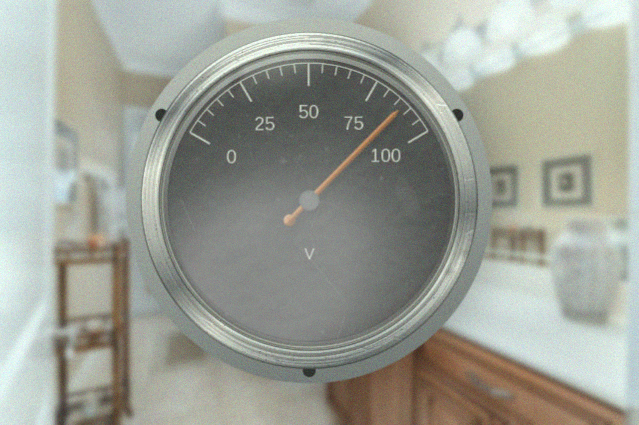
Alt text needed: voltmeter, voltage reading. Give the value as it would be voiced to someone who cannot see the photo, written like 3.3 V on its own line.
87.5 V
